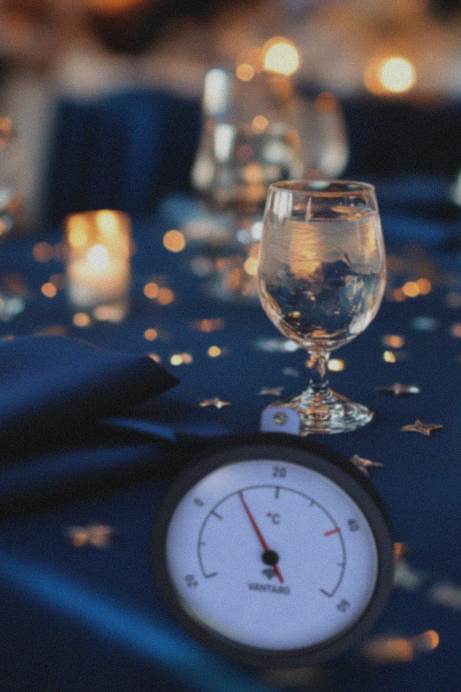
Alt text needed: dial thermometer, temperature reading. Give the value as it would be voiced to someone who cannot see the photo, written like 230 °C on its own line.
10 °C
